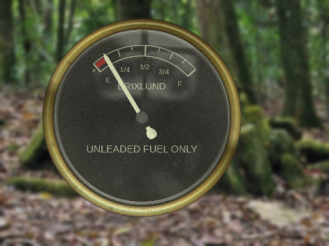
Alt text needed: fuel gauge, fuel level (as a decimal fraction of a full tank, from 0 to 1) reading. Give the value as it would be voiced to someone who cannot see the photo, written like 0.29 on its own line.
0.125
